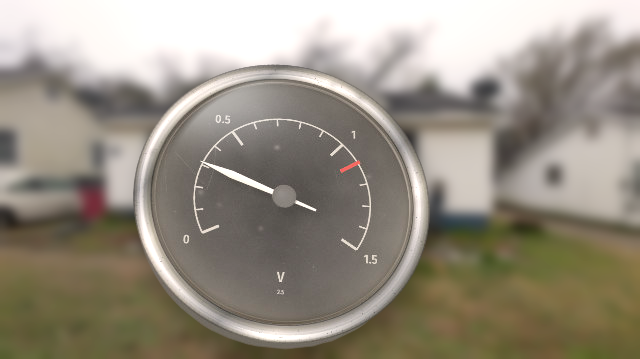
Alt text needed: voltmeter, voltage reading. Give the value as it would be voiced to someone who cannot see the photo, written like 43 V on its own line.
0.3 V
